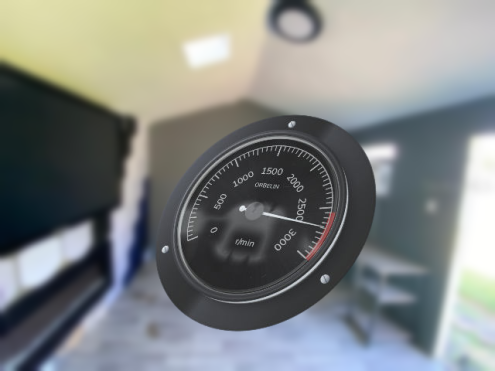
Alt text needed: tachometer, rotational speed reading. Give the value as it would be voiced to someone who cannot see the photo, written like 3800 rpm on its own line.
2700 rpm
